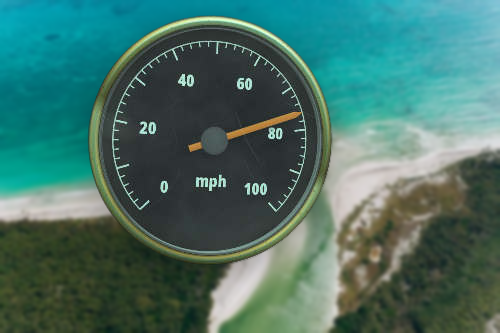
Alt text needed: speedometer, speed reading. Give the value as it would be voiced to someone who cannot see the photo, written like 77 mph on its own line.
76 mph
